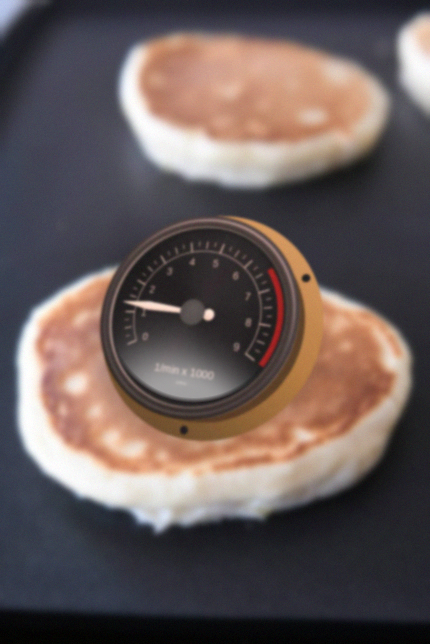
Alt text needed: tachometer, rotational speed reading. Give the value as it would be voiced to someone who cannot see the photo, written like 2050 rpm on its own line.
1250 rpm
